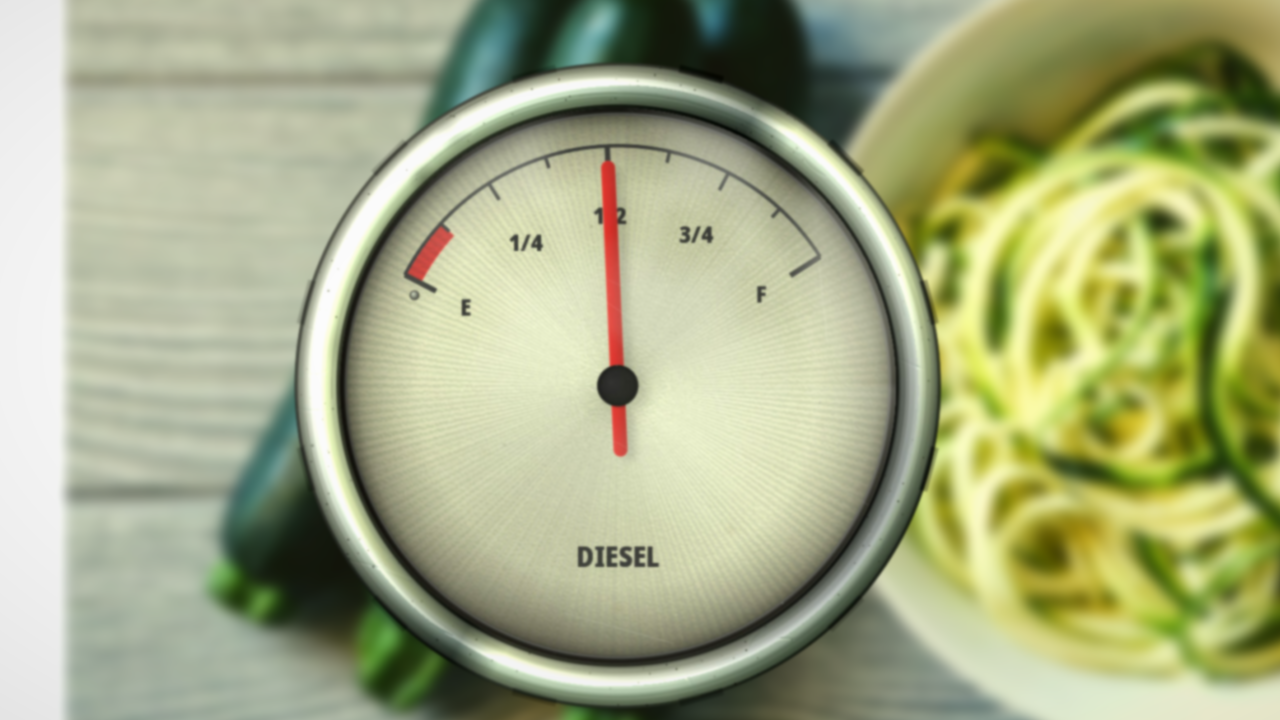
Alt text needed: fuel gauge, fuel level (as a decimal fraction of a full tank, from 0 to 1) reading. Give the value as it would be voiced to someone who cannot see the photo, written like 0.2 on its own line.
0.5
